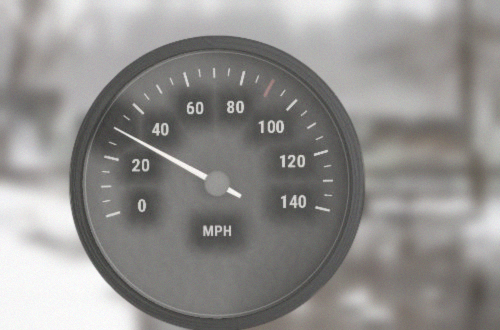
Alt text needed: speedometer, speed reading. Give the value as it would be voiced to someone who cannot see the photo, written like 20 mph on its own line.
30 mph
